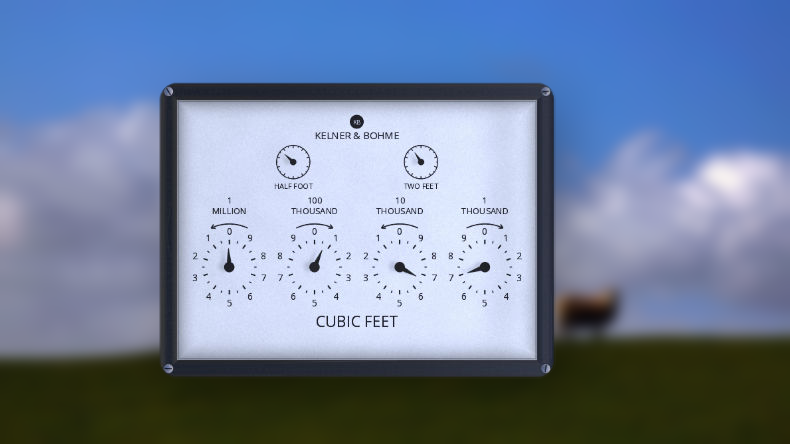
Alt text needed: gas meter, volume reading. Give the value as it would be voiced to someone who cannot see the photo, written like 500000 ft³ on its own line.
6700 ft³
